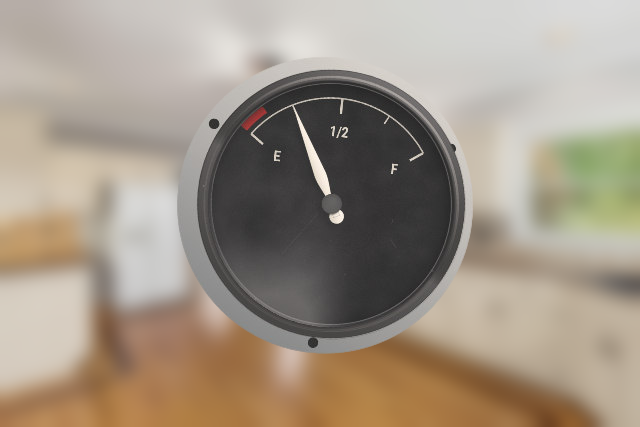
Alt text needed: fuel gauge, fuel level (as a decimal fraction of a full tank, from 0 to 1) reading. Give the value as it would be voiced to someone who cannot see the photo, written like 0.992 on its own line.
0.25
